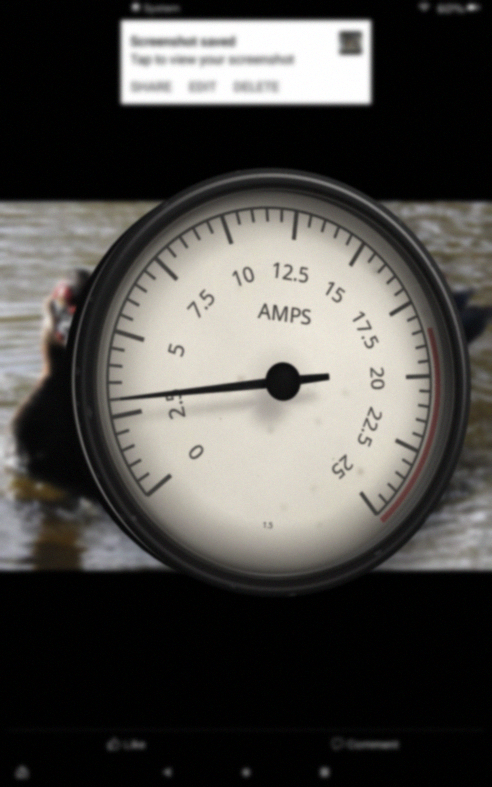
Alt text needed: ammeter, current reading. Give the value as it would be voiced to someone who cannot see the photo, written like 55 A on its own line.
3 A
